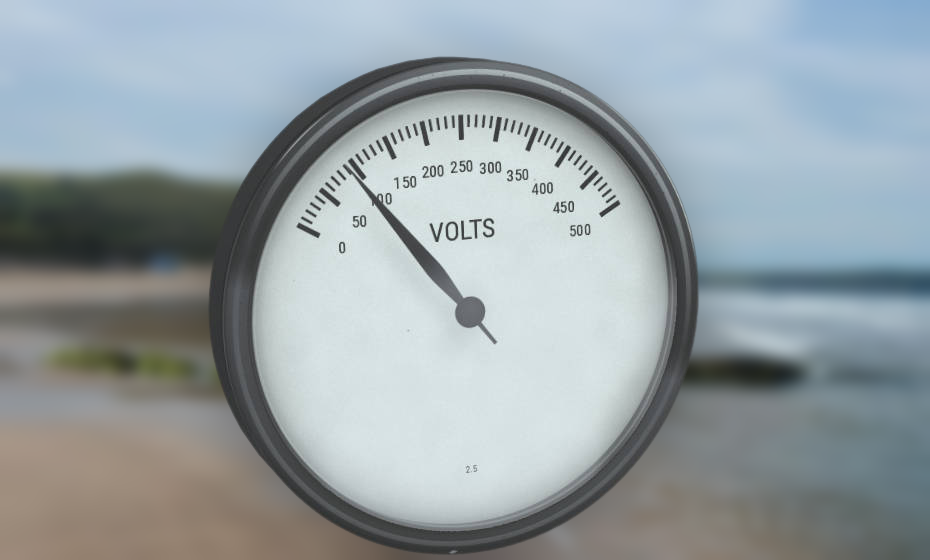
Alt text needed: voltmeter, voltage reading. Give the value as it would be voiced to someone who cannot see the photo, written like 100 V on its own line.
90 V
